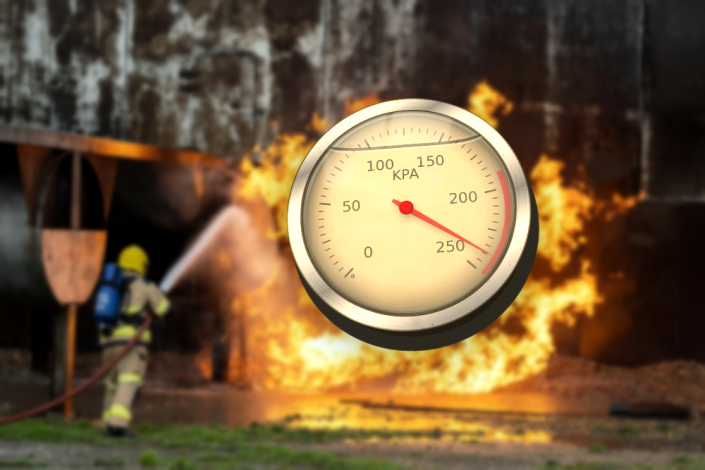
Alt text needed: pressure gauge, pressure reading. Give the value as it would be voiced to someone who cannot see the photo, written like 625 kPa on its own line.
240 kPa
